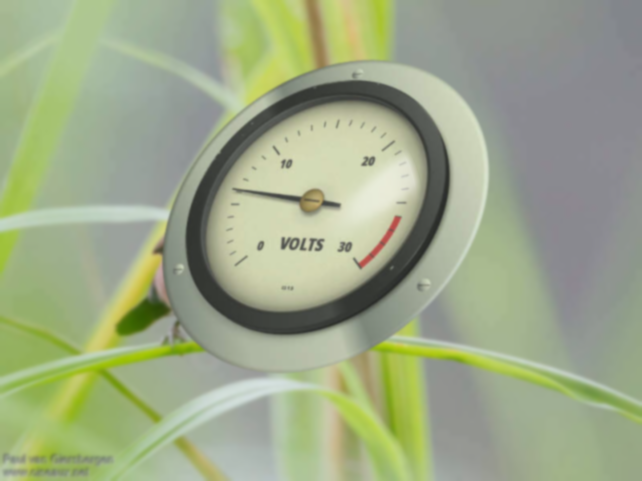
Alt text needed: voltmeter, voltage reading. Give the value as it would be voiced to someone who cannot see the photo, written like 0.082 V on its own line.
6 V
